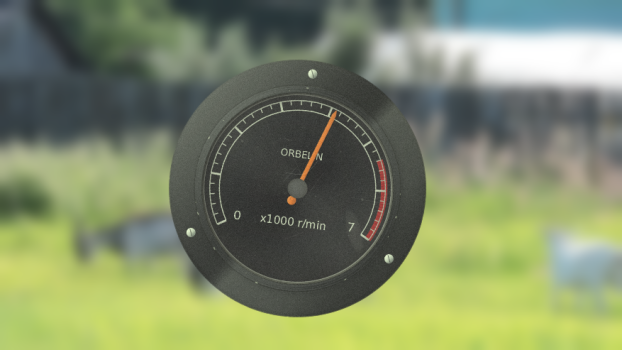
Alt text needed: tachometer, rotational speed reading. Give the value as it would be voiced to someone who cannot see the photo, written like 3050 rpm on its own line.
4100 rpm
